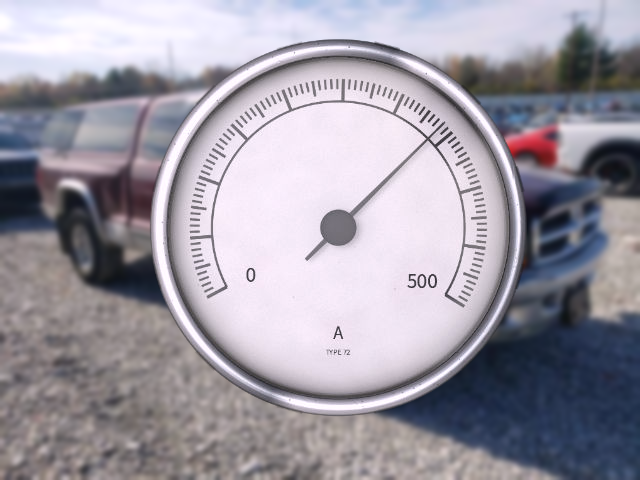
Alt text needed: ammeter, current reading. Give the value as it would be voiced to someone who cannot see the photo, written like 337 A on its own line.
340 A
